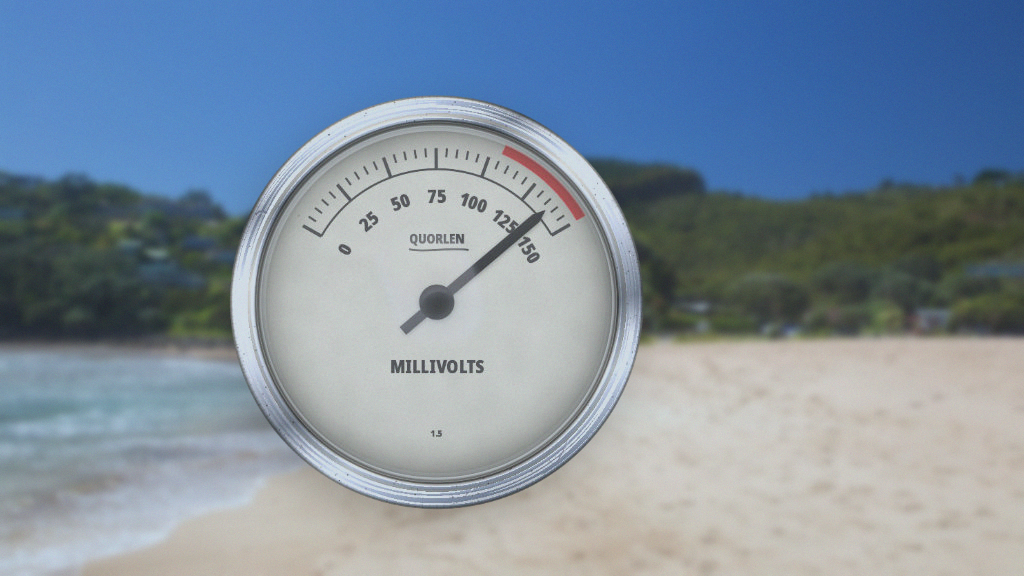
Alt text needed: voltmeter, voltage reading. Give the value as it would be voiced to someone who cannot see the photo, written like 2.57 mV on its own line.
137.5 mV
